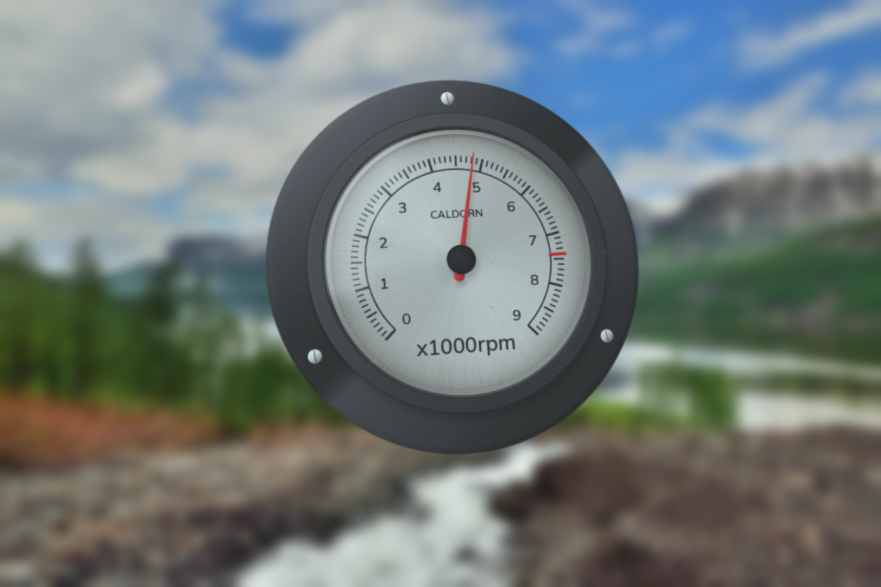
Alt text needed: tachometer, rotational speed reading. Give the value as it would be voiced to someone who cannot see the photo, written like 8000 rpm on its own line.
4800 rpm
